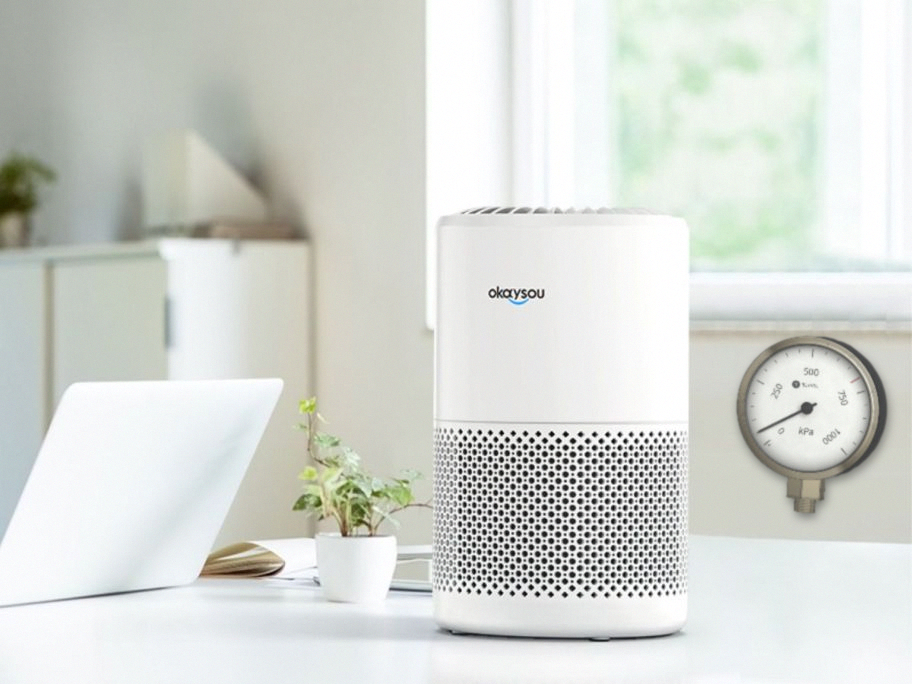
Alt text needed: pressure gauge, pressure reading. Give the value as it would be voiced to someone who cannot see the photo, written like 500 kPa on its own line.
50 kPa
